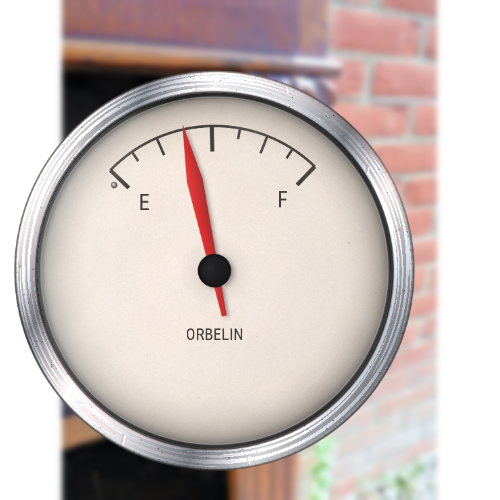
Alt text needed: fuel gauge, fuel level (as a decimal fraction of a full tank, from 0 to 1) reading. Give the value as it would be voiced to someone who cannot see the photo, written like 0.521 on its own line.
0.375
